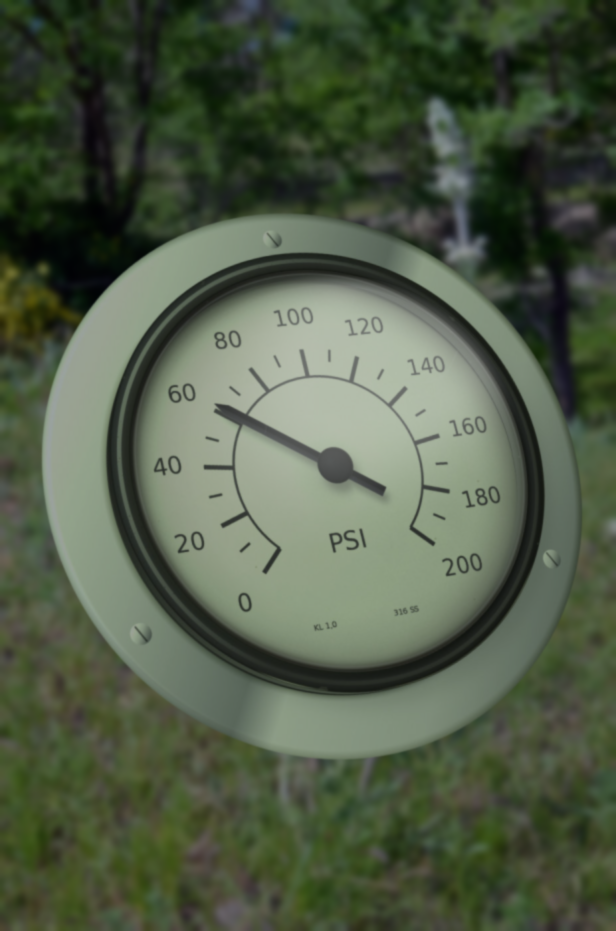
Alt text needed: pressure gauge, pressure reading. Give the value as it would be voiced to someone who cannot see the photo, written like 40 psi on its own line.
60 psi
